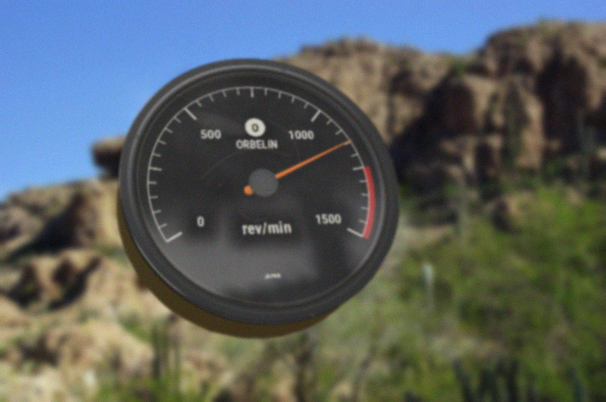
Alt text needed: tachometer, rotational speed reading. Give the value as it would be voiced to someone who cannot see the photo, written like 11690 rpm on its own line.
1150 rpm
